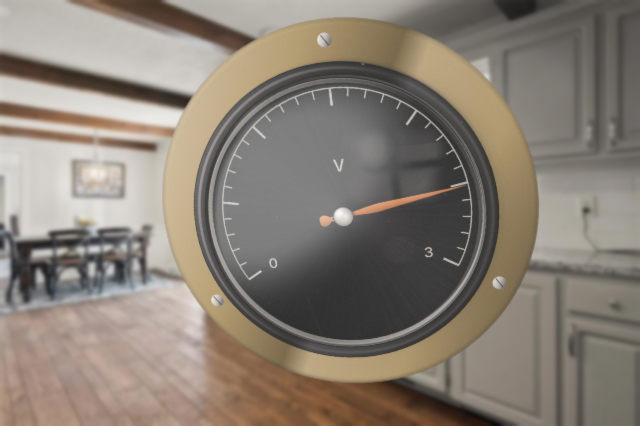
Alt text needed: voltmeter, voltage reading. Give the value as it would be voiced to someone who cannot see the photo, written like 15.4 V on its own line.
2.5 V
